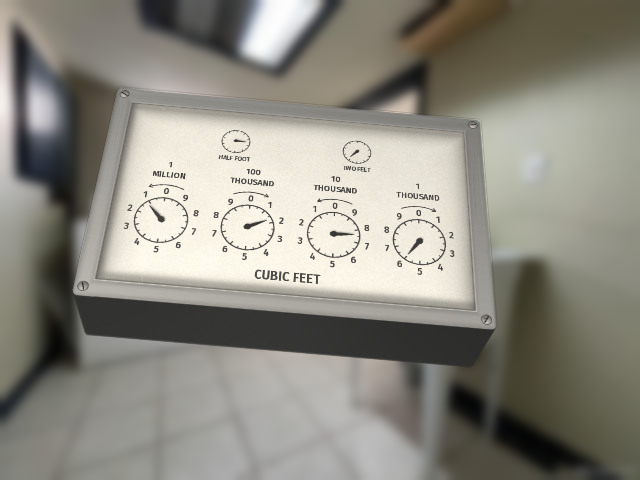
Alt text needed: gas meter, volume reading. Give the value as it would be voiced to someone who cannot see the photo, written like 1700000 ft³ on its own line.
117600 ft³
